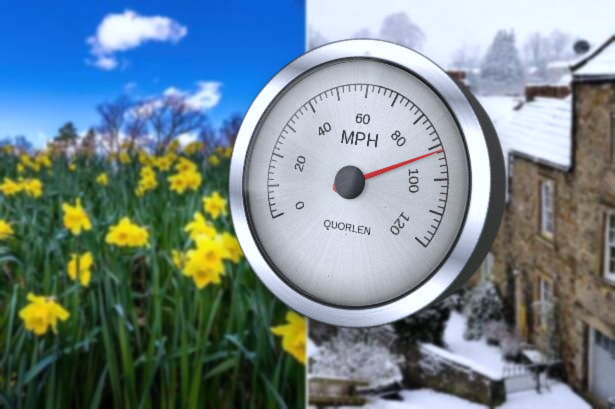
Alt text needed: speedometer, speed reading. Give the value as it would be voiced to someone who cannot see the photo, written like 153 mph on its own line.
92 mph
